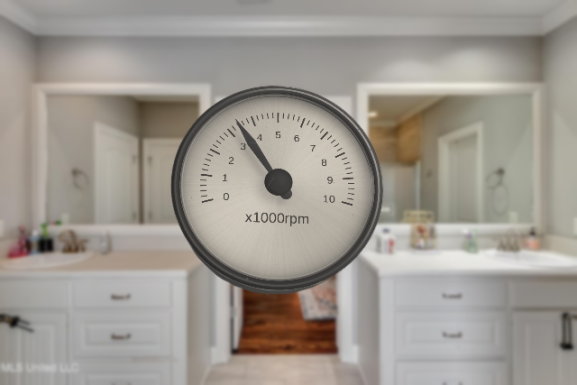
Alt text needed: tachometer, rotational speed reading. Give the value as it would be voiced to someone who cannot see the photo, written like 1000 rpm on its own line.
3400 rpm
